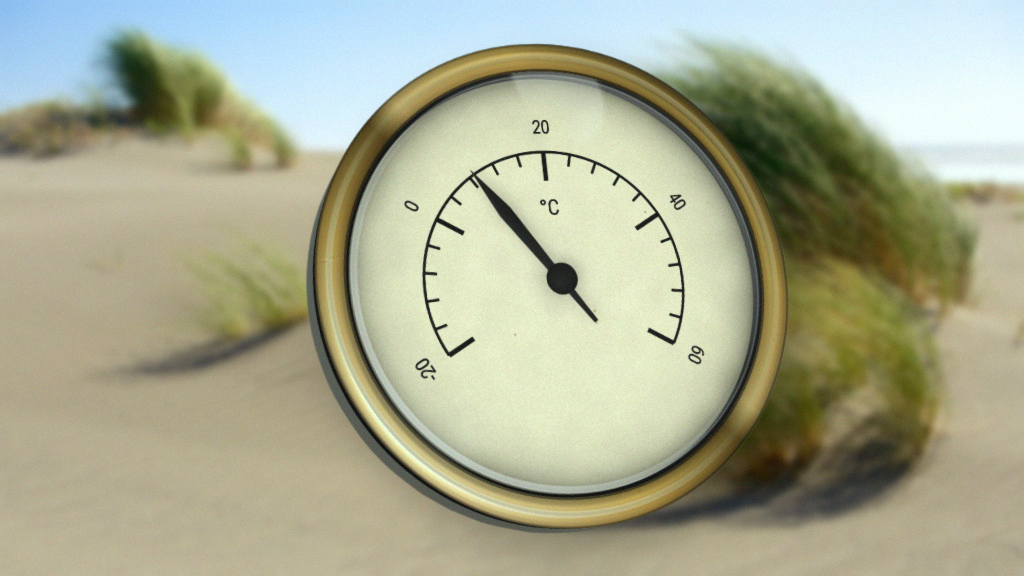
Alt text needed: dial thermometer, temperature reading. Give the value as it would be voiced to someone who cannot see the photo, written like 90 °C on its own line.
8 °C
